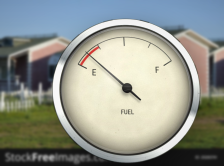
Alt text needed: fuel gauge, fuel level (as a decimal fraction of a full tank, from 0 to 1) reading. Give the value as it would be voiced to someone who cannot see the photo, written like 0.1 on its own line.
0.125
